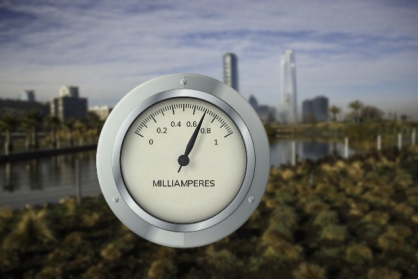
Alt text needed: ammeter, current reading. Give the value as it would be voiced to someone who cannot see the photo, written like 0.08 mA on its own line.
0.7 mA
